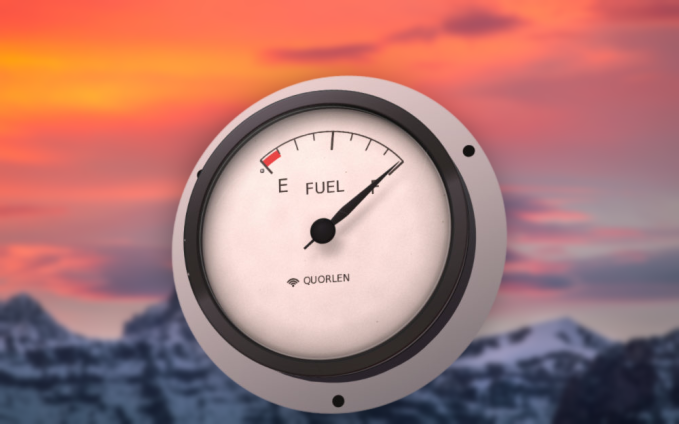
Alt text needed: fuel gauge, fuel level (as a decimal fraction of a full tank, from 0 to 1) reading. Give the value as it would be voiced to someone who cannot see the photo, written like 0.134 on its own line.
1
